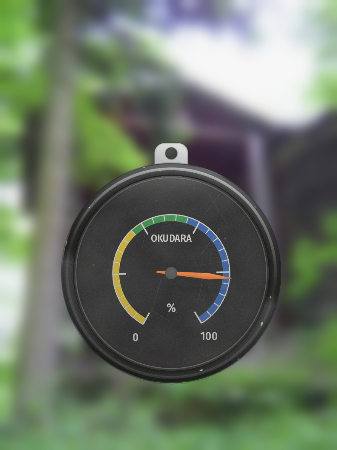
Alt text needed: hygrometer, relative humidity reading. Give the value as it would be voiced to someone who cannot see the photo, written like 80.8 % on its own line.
82 %
